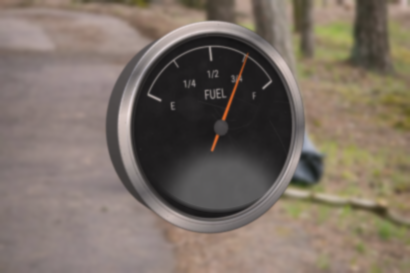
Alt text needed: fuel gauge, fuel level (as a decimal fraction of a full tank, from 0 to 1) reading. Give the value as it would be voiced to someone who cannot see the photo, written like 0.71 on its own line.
0.75
